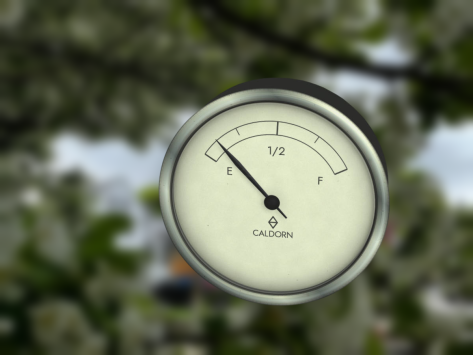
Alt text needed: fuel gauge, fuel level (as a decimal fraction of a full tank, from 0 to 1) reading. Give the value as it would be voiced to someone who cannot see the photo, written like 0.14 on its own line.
0.125
